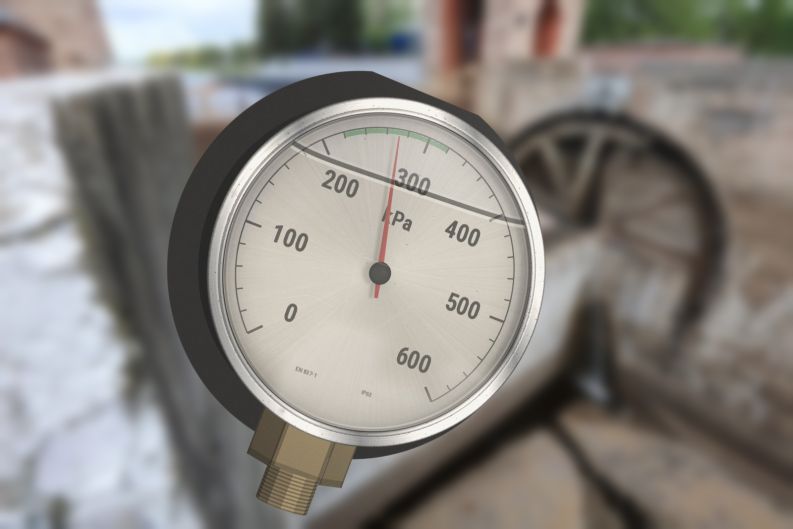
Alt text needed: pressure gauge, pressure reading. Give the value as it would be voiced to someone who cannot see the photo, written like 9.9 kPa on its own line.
270 kPa
